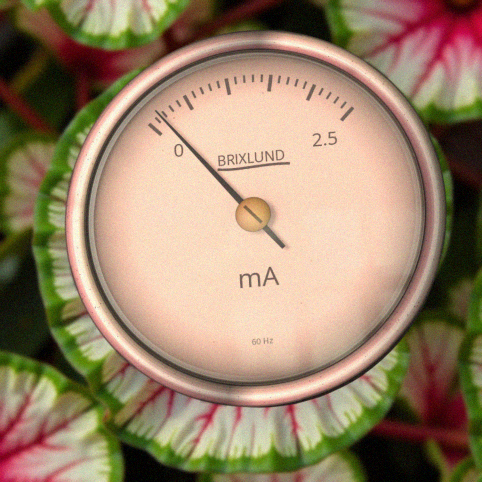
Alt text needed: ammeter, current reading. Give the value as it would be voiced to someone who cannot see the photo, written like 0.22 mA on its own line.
0.15 mA
